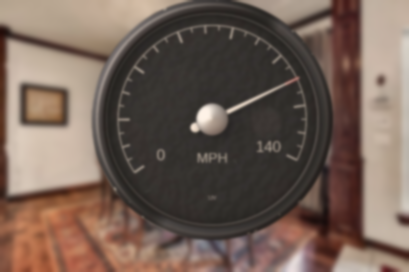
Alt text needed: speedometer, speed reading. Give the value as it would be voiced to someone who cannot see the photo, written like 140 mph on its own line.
110 mph
